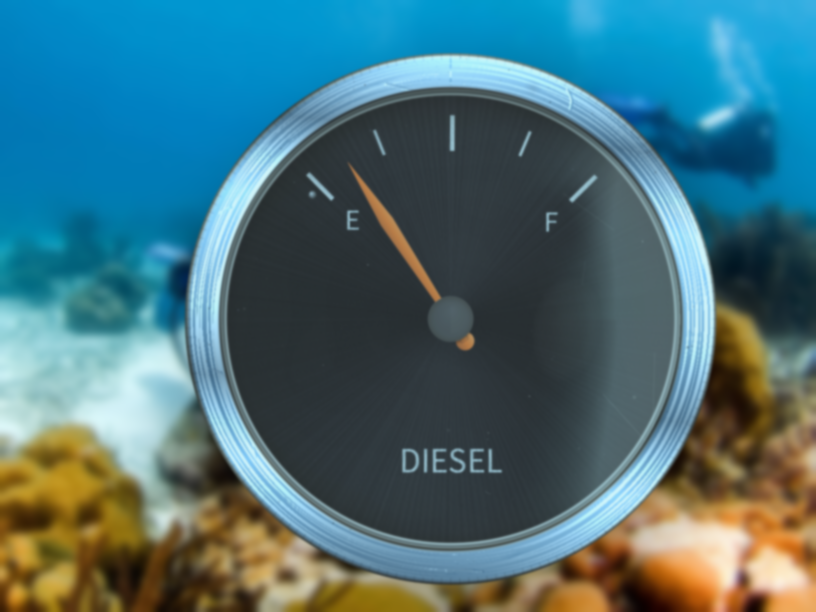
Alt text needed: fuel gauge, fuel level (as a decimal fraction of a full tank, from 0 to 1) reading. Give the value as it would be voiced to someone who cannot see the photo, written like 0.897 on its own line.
0.125
